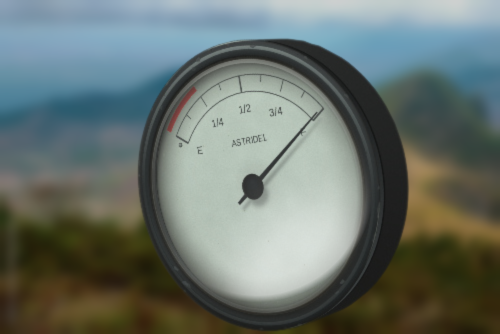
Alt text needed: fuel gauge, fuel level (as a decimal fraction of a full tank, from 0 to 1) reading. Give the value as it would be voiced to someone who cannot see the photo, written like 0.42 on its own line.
1
